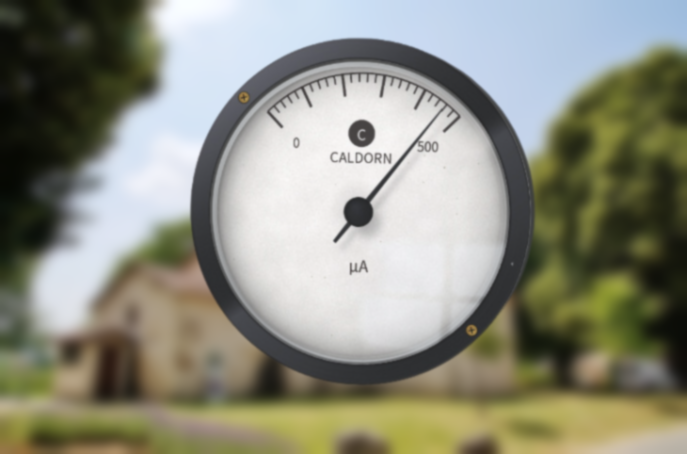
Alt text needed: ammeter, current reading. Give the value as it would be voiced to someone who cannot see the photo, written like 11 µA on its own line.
460 µA
